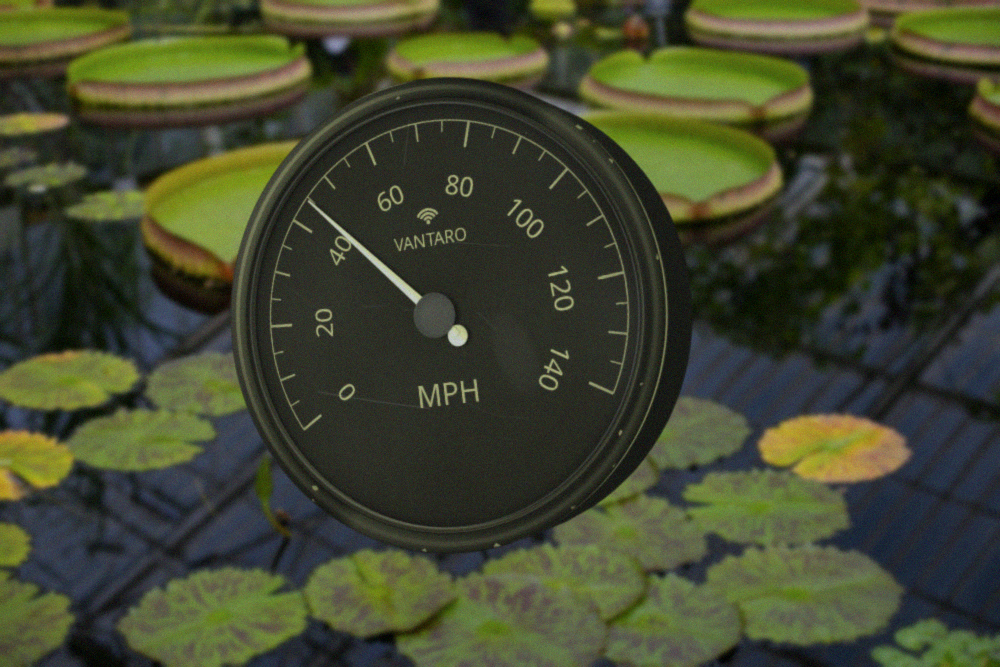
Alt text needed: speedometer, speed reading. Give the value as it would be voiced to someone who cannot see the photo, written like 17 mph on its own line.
45 mph
